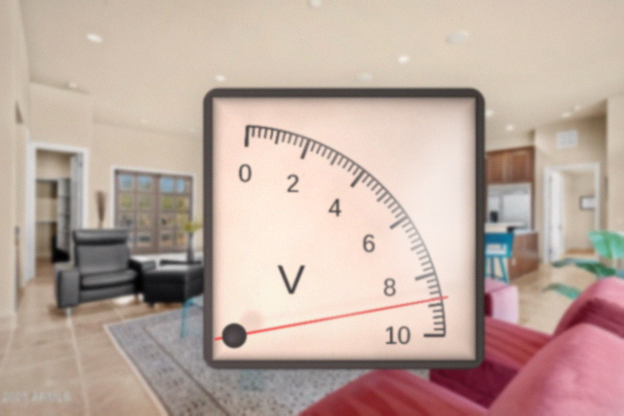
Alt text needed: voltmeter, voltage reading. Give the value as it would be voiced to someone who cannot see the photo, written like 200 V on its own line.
8.8 V
